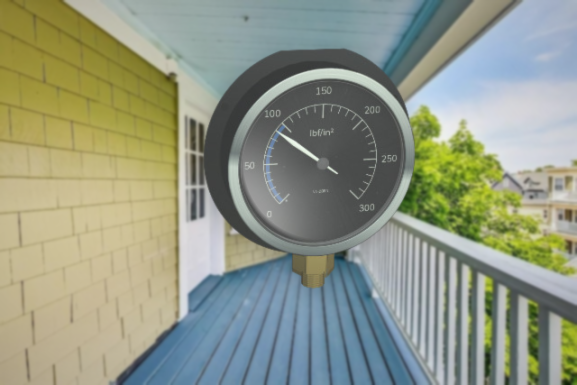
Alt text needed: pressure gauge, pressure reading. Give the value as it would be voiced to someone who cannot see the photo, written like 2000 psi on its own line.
90 psi
